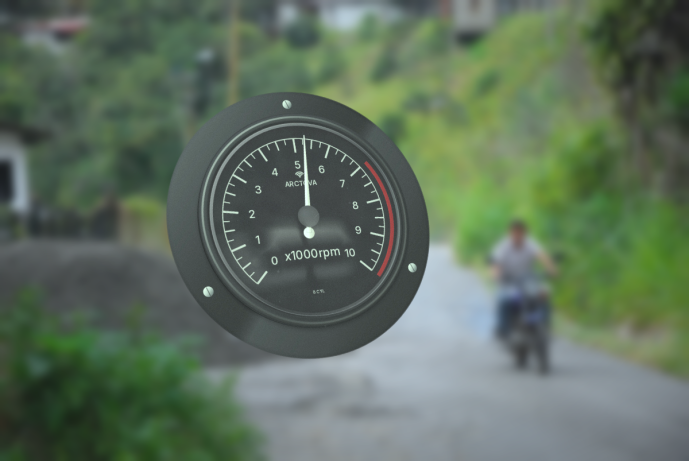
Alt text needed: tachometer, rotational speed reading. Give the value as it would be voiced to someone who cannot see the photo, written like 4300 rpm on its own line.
5250 rpm
